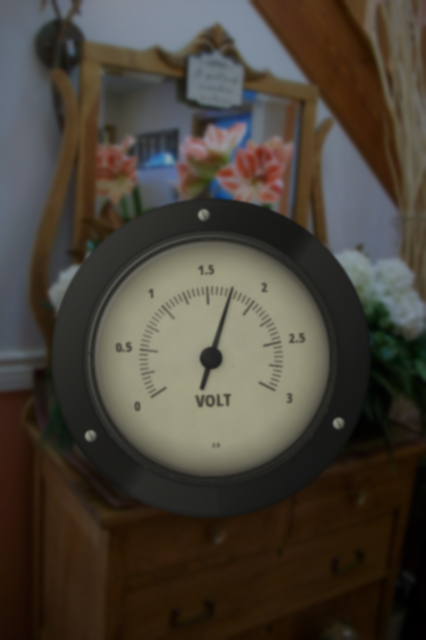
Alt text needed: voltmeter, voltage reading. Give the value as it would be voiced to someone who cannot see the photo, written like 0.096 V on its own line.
1.75 V
